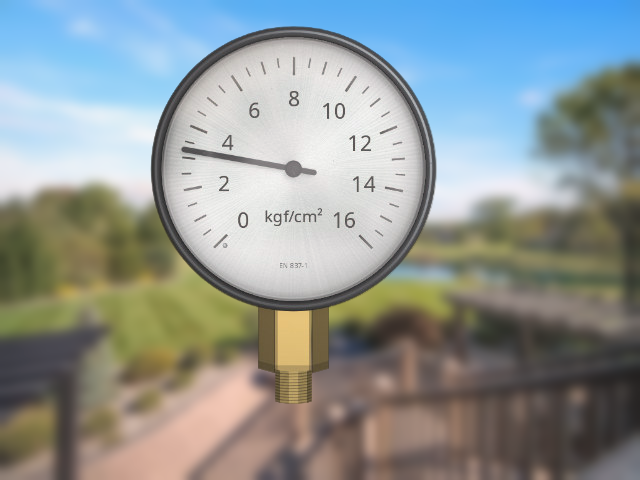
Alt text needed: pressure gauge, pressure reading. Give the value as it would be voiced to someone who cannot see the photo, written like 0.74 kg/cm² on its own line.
3.25 kg/cm²
